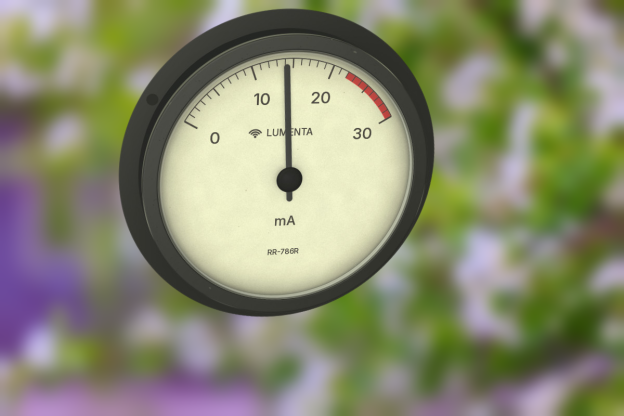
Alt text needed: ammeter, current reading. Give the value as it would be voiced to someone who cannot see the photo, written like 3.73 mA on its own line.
14 mA
